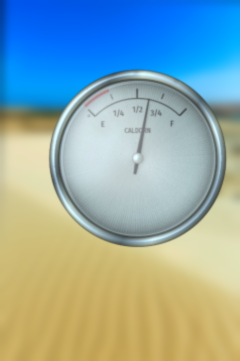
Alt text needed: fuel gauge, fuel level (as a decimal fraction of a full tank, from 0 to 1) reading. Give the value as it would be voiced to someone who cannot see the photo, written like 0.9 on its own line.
0.625
